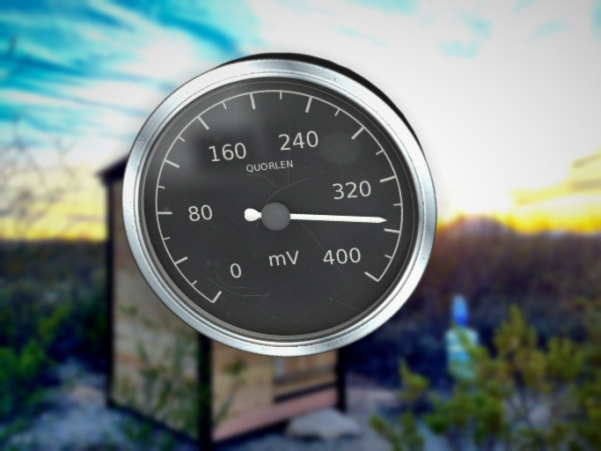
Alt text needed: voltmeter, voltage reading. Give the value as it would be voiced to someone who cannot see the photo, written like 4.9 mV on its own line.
350 mV
